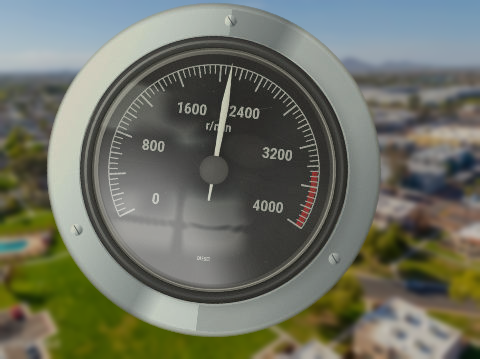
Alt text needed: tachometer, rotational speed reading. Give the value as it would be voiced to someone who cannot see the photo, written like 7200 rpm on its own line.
2100 rpm
